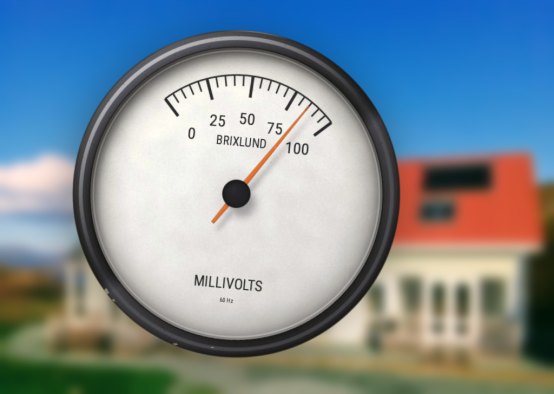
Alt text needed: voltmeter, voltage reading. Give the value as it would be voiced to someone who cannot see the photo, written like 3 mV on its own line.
85 mV
